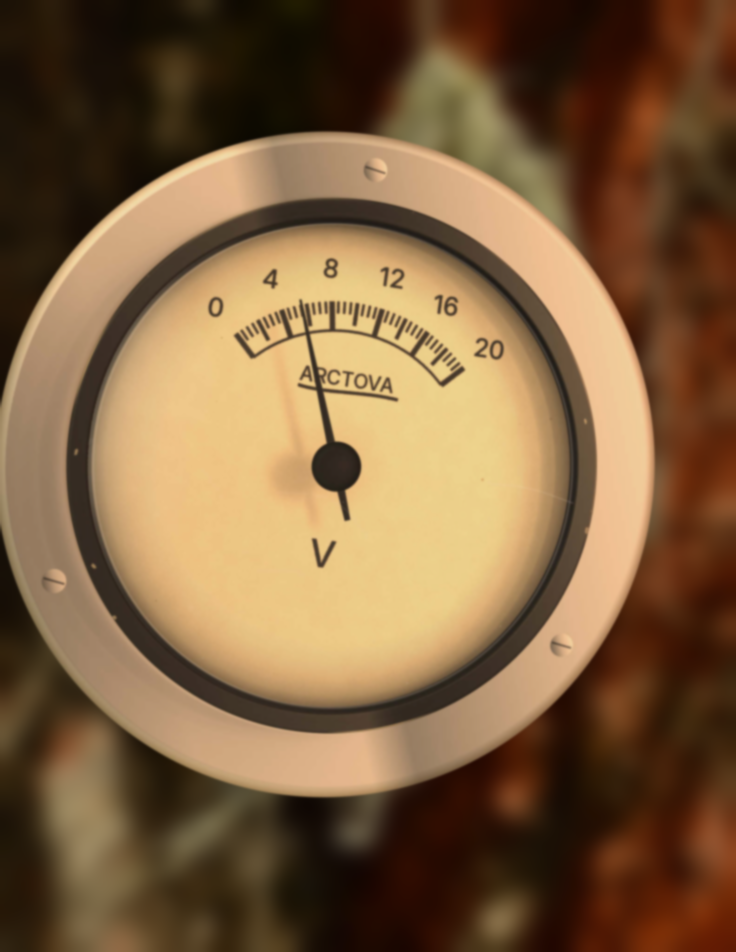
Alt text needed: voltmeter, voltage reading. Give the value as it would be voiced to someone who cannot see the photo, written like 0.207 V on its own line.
5.5 V
